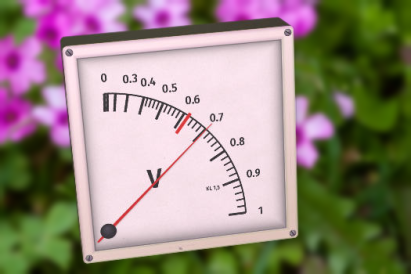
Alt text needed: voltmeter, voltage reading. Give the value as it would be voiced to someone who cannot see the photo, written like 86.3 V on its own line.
0.7 V
